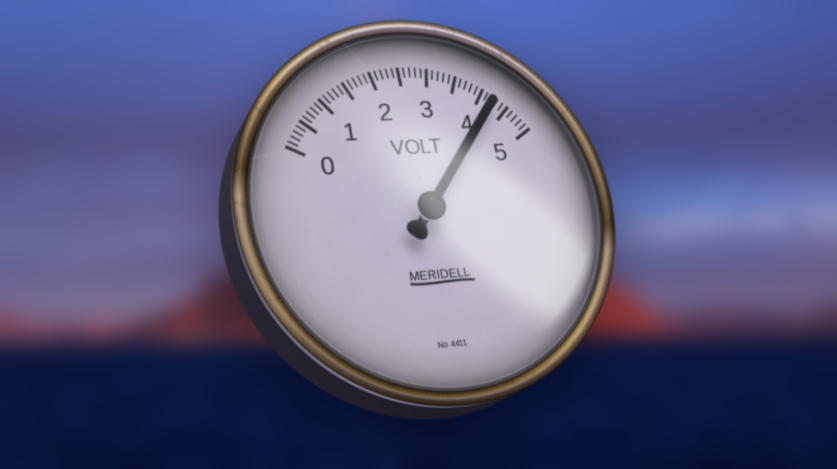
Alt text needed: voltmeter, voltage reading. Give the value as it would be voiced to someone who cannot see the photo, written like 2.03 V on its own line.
4.2 V
